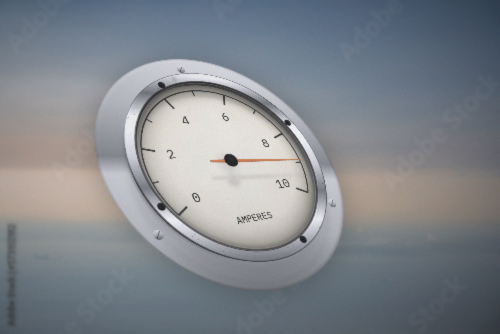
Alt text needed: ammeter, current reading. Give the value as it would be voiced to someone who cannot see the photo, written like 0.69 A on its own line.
9 A
